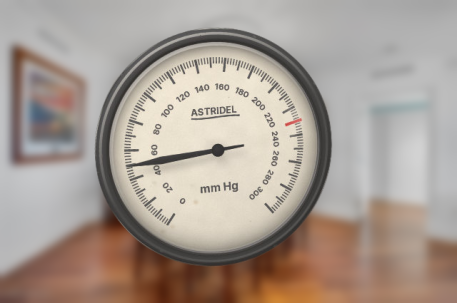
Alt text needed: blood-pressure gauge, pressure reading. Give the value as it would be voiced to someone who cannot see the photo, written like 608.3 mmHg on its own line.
50 mmHg
